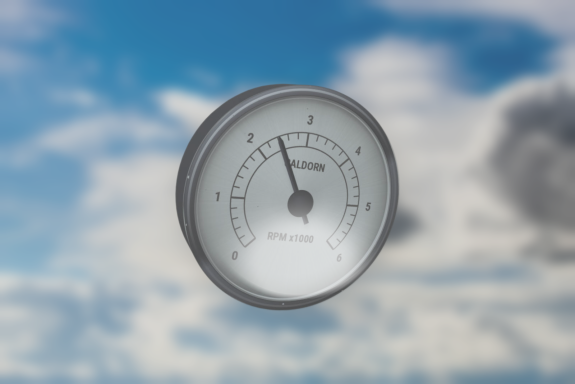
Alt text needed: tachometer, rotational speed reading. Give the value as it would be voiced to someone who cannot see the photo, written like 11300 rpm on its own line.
2400 rpm
